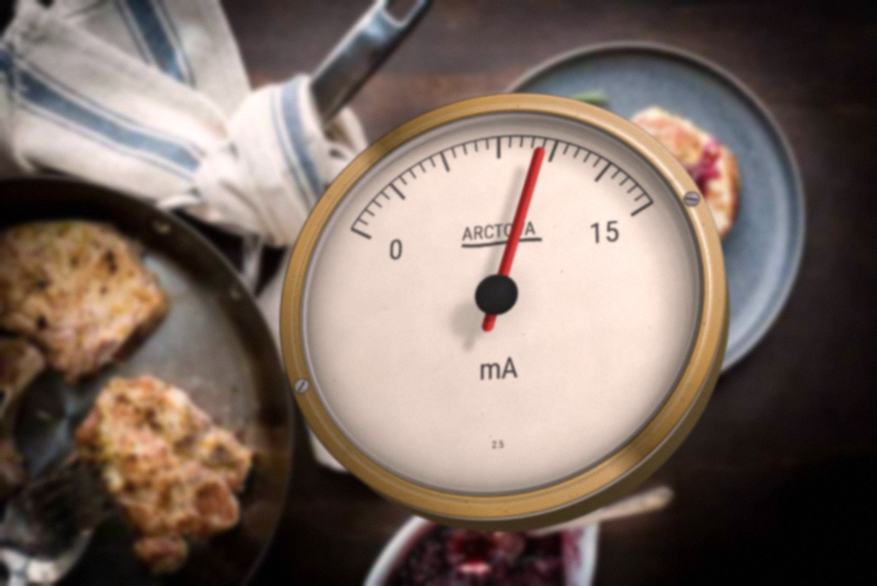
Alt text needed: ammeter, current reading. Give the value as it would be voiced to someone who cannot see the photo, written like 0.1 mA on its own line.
9.5 mA
